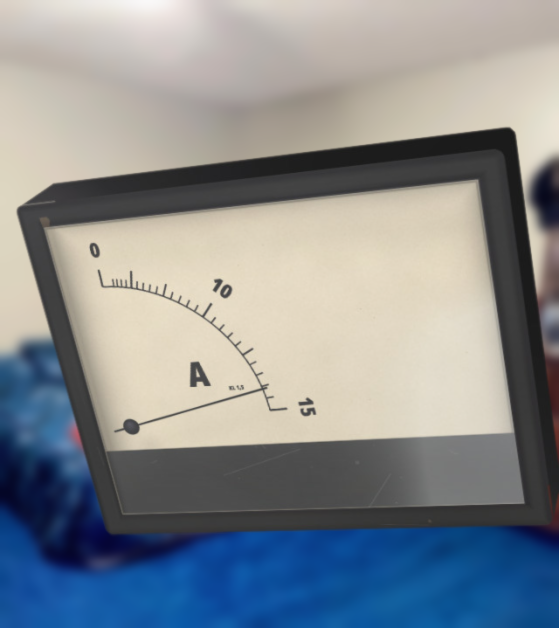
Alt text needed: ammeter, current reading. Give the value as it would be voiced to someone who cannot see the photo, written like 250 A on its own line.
14 A
